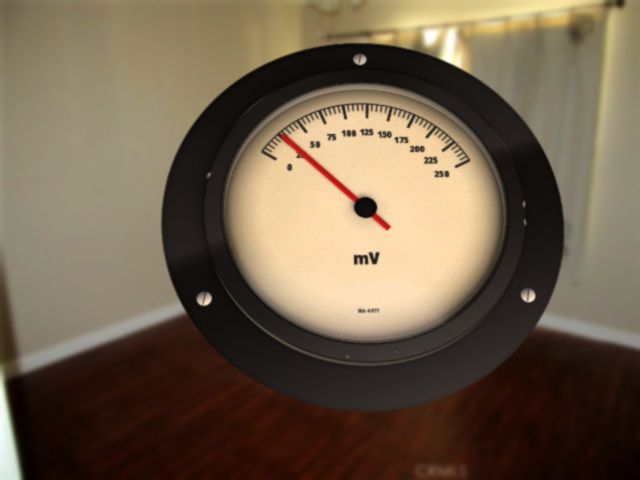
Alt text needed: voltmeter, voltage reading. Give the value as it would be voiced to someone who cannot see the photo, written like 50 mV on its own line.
25 mV
